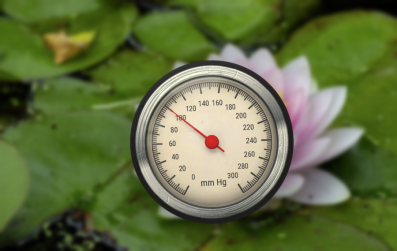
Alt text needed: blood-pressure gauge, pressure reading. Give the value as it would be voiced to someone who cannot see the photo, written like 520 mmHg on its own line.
100 mmHg
